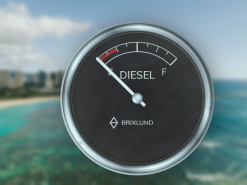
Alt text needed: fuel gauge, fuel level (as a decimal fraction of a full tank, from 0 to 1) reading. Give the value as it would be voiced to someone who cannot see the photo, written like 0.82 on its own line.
0
